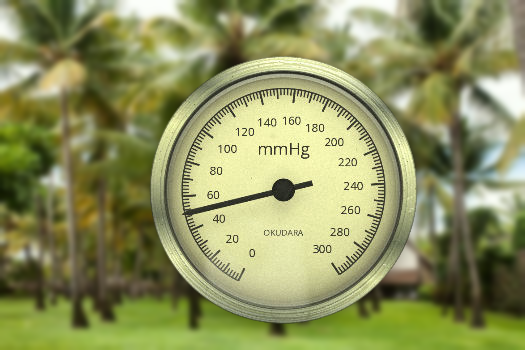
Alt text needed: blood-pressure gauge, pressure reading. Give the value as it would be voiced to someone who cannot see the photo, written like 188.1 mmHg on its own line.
50 mmHg
